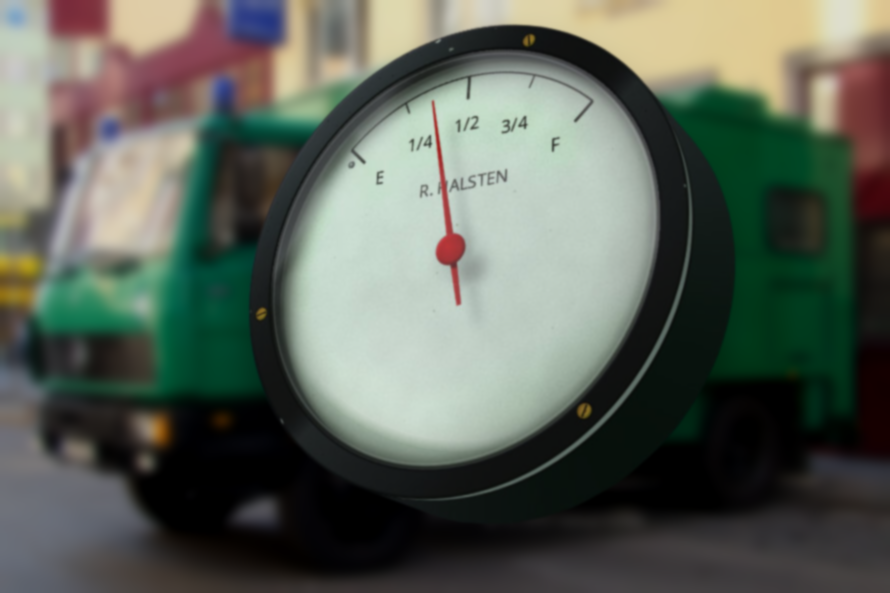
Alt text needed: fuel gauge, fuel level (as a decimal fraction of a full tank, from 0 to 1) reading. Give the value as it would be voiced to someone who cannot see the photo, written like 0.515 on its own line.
0.375
